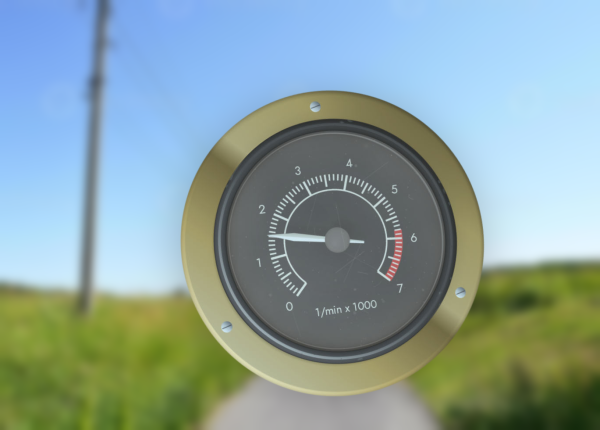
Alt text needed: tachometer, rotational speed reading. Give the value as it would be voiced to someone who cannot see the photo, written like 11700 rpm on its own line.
1500 rpm
